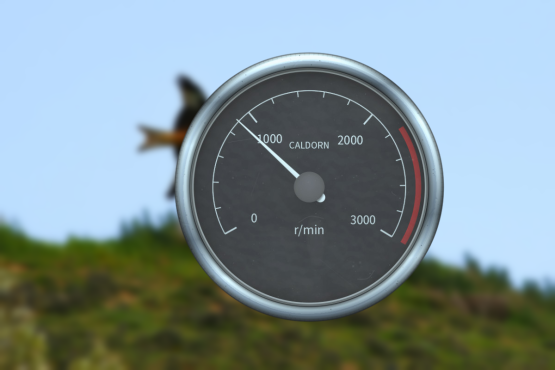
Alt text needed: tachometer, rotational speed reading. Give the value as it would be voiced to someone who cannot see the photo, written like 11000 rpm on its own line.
900 rpm
